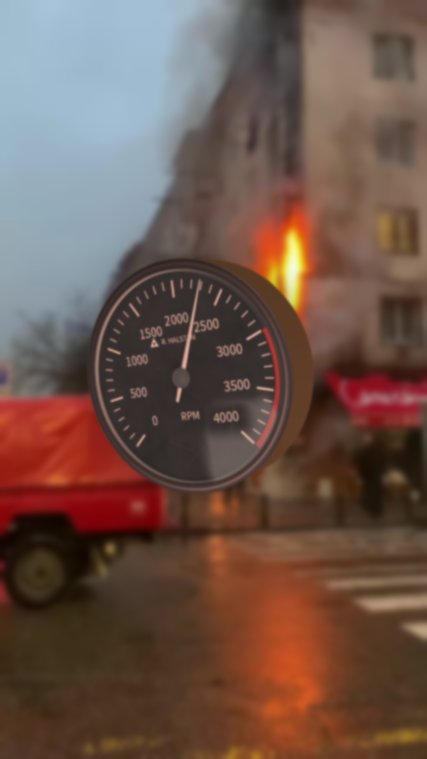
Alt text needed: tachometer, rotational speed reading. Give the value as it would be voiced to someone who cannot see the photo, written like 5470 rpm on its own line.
2300 rpm
